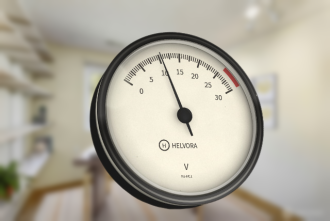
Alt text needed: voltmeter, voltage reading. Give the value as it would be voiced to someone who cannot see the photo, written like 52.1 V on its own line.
10 V
